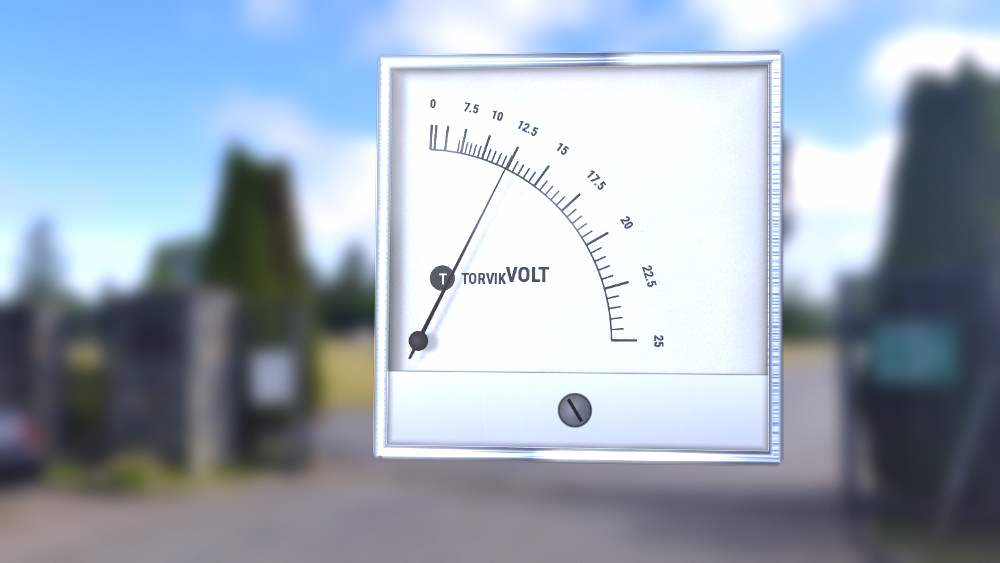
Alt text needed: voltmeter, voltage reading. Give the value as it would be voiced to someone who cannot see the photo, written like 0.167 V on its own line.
12.5 V
